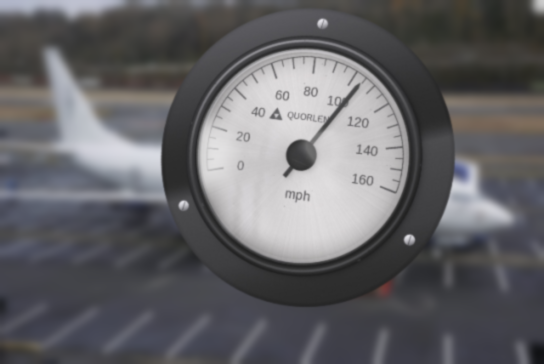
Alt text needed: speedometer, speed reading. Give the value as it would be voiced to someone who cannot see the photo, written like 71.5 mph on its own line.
105 mph
